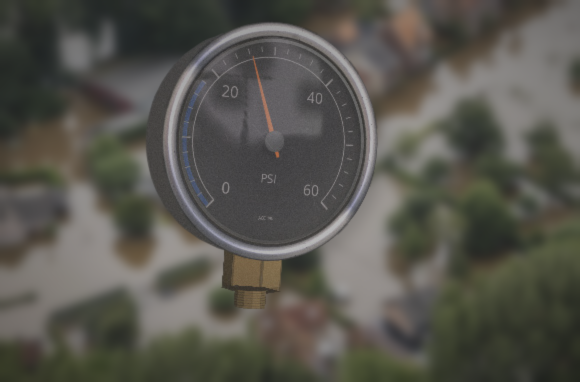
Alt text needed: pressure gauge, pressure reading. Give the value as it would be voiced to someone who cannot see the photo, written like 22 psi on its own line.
26 psi
